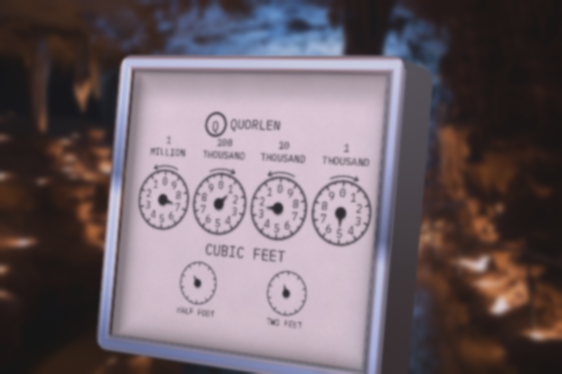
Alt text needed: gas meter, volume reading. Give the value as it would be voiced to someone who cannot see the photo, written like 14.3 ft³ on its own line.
712500 ft³
